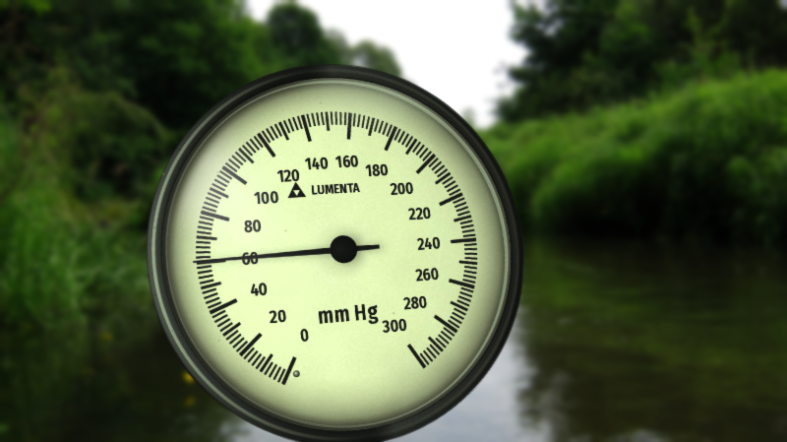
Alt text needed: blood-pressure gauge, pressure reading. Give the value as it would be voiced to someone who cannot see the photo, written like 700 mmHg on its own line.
60 mmHg
